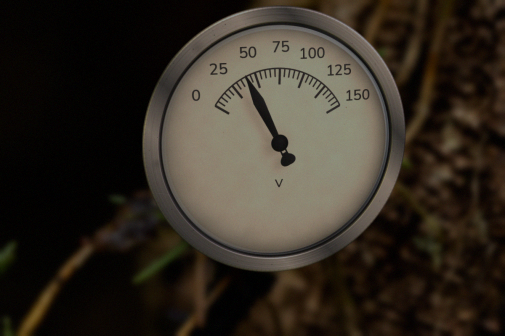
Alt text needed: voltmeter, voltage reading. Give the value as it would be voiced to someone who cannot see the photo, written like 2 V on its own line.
40 V
